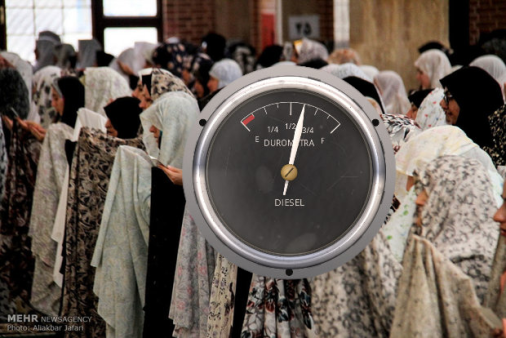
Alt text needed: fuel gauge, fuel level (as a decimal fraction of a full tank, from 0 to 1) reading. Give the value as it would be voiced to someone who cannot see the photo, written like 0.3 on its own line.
0.625
